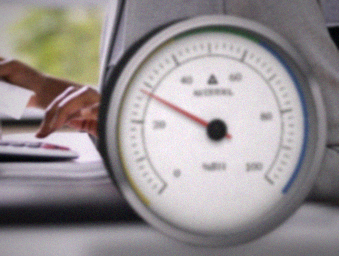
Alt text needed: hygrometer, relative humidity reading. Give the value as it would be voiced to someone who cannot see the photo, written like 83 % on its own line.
28 %
